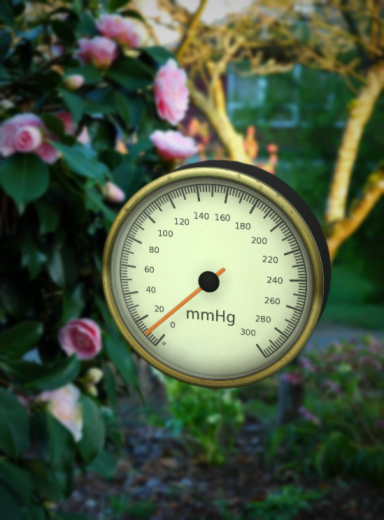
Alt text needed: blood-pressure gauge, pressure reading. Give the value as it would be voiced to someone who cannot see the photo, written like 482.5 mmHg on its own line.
10 mmHg
